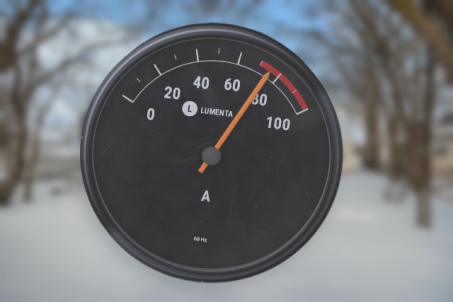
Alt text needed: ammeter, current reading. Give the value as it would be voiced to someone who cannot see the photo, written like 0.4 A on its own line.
75 A
